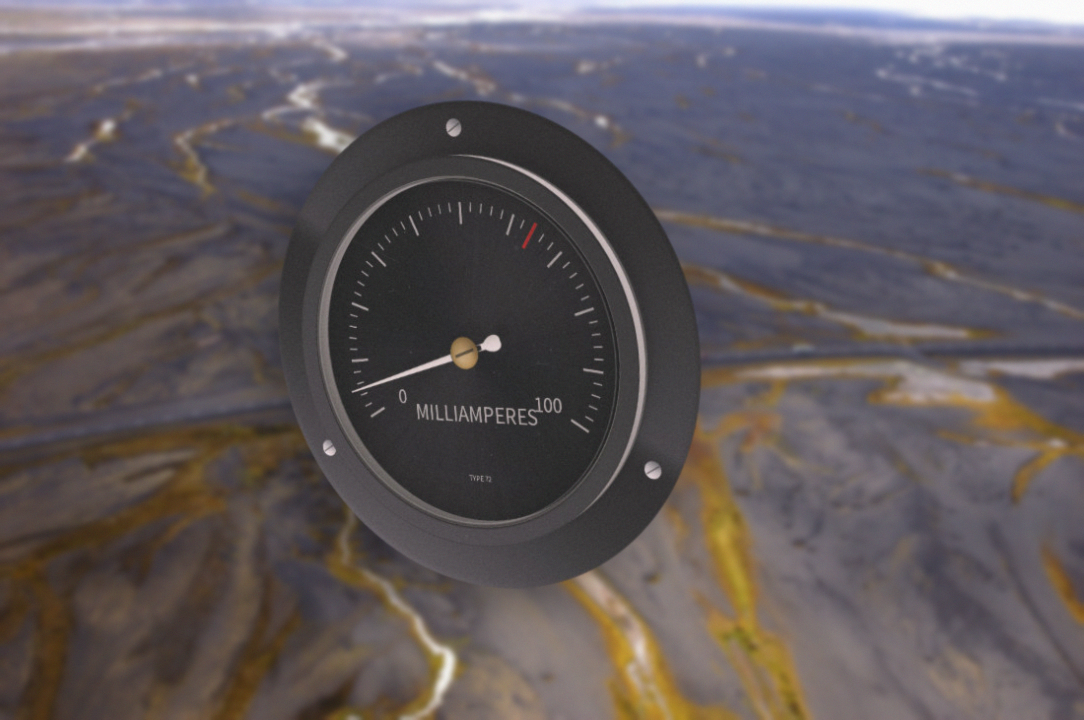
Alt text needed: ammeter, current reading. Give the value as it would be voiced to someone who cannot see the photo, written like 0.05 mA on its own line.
5 mA
